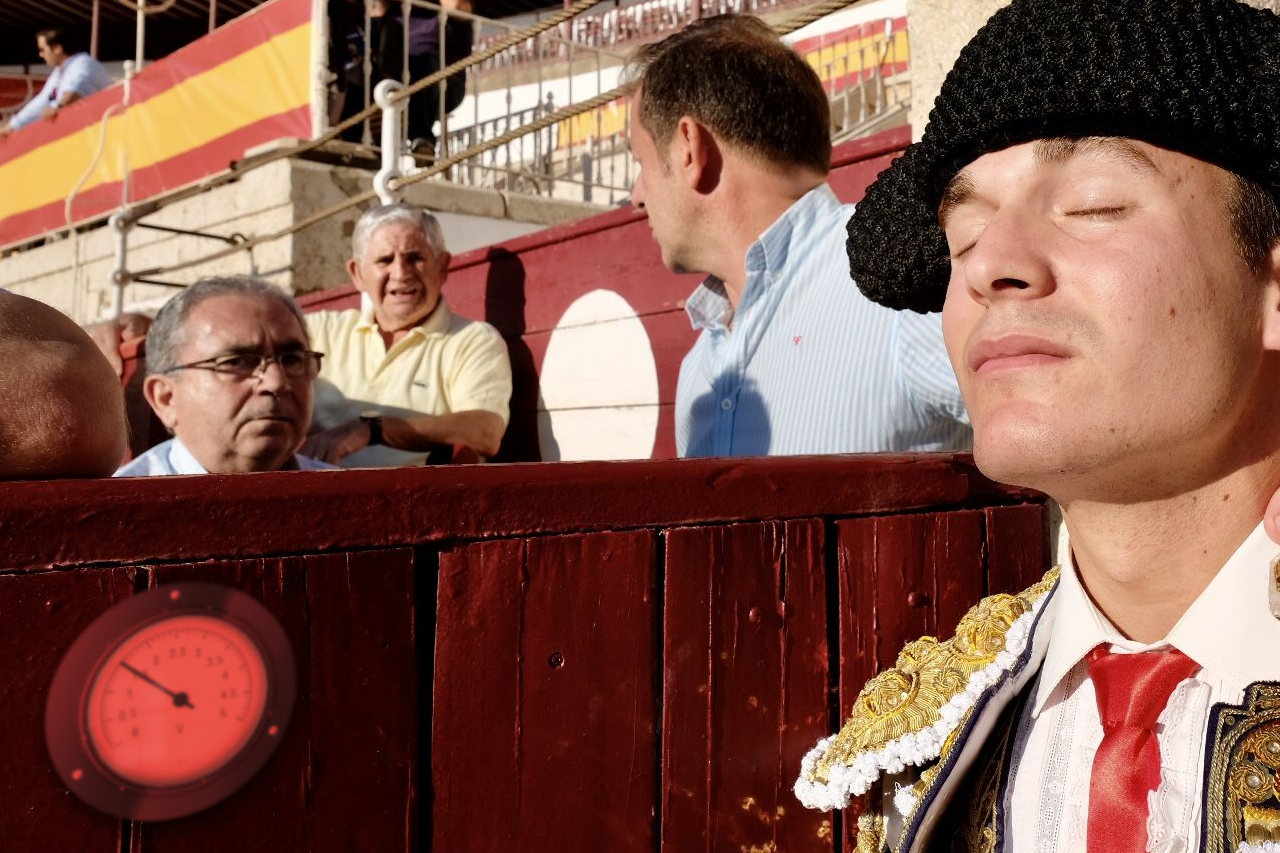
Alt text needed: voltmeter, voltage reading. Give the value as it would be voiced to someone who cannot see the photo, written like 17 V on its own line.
1.5 V
